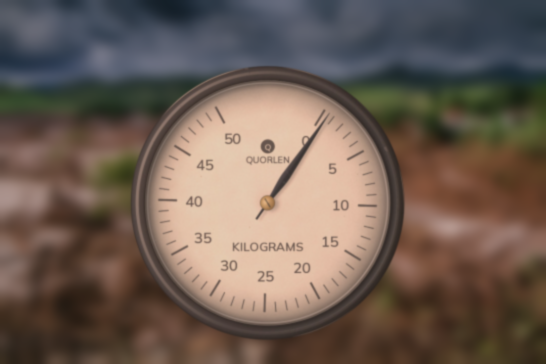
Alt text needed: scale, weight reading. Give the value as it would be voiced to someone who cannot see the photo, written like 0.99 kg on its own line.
0.5 kg
